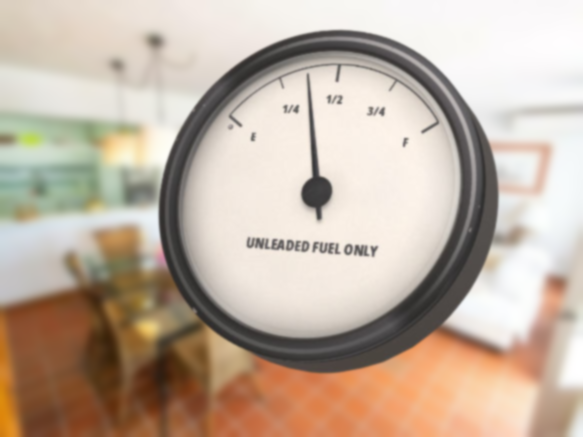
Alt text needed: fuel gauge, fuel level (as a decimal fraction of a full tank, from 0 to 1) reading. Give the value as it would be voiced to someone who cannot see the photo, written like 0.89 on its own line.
0.375
